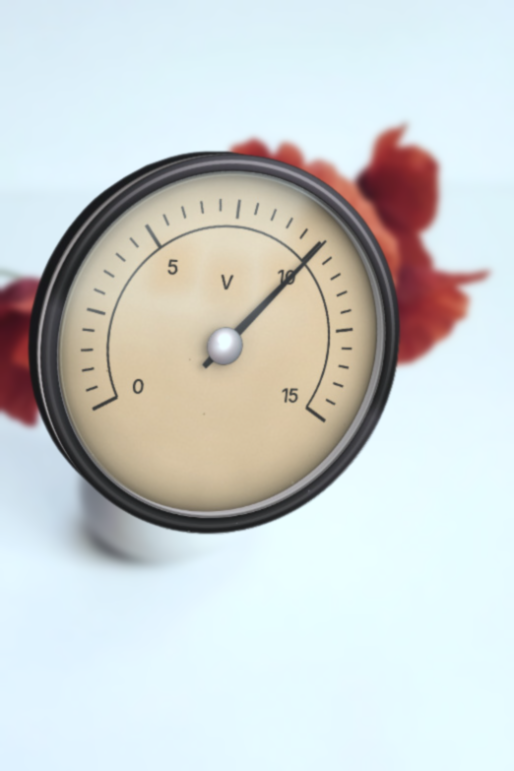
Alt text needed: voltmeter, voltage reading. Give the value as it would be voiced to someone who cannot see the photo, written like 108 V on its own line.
10 V
